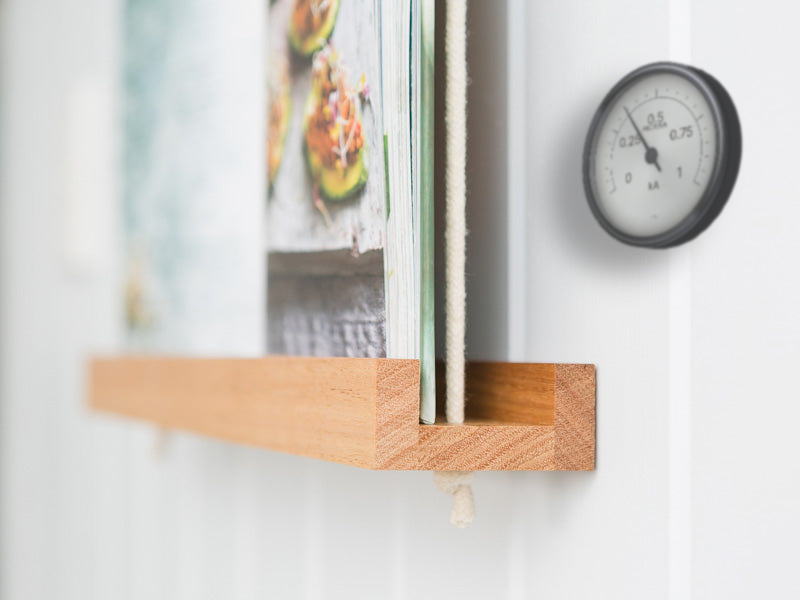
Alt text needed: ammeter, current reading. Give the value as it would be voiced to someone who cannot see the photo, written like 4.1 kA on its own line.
0.35 kA
